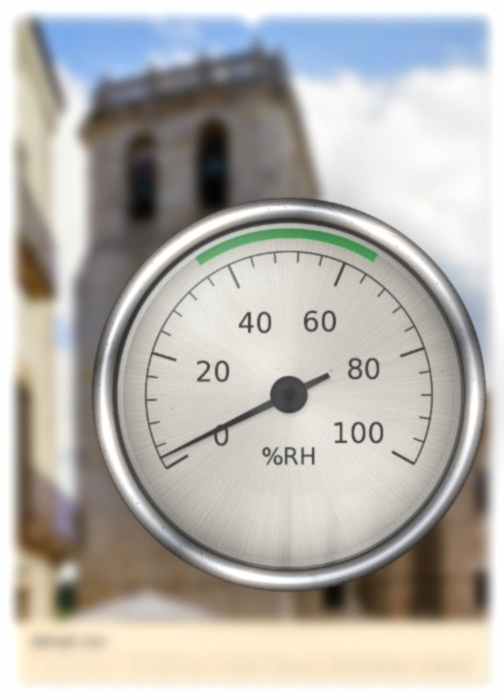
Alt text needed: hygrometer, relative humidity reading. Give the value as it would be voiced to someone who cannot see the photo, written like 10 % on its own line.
2 %
